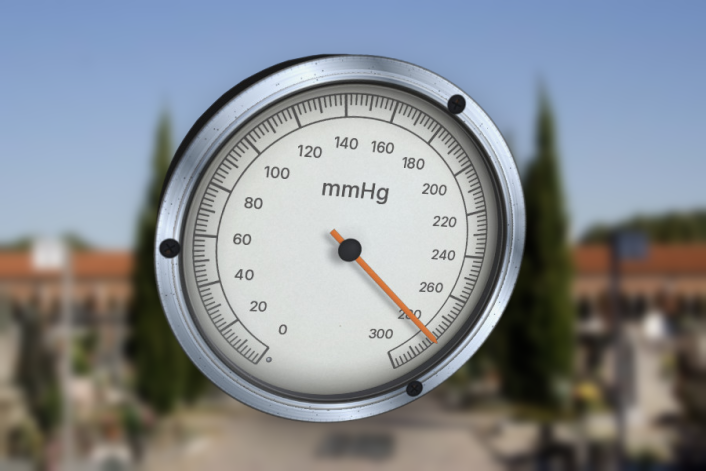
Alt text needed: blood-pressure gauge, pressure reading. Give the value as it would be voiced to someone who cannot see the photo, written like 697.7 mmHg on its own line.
280 mmHg
